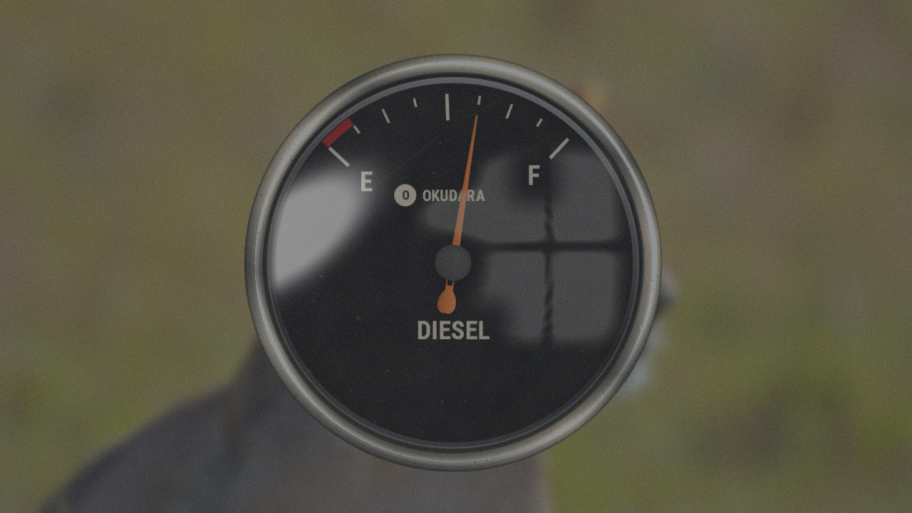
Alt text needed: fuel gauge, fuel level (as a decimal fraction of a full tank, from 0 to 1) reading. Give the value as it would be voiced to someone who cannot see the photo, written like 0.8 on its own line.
0.625
